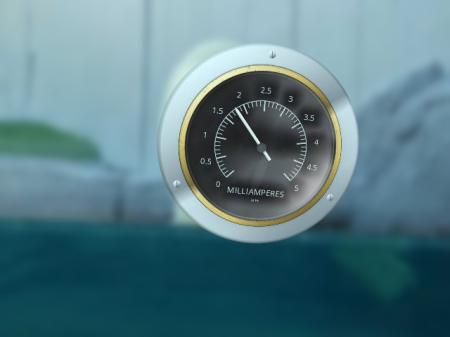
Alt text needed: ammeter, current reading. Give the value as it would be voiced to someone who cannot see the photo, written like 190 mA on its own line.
1.8 mA
